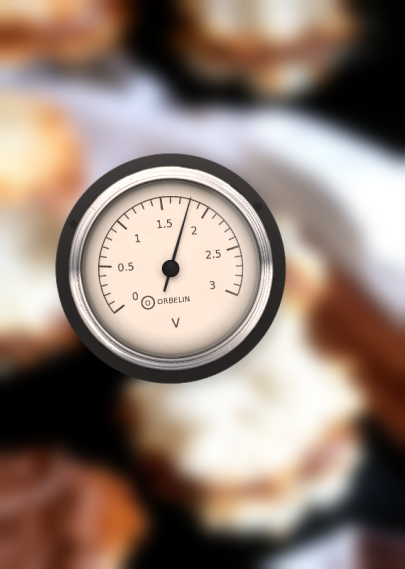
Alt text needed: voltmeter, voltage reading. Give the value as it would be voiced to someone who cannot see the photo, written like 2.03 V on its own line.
1.8 V
